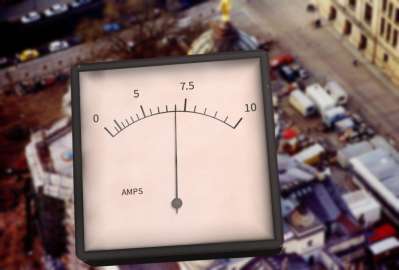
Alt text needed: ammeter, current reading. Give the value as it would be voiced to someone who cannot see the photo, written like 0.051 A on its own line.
7 A
